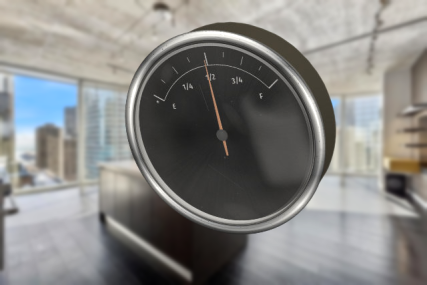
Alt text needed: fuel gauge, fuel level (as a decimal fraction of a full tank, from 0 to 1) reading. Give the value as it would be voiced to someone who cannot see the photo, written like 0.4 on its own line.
0.5
